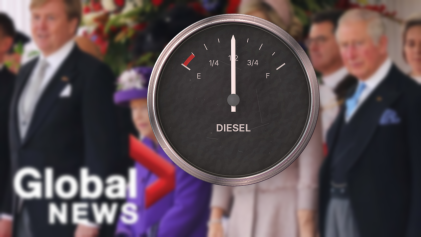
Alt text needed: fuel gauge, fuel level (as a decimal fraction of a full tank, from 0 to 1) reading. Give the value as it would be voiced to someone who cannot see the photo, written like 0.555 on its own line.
0.5
